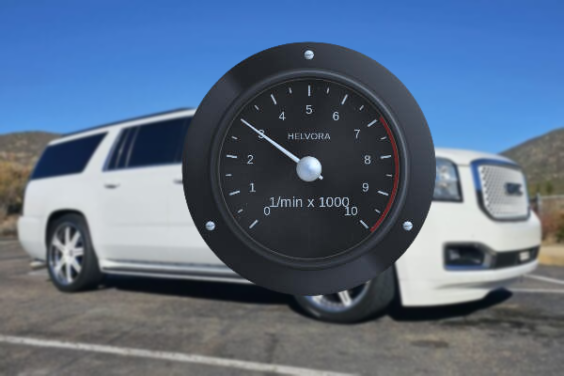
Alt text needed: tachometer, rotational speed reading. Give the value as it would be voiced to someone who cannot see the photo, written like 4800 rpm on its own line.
3000 rpm
